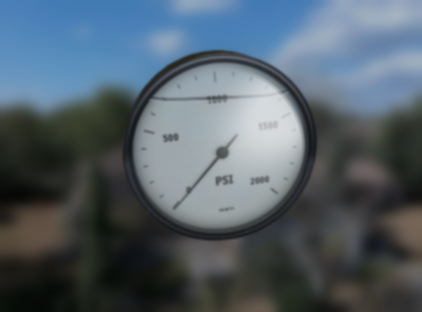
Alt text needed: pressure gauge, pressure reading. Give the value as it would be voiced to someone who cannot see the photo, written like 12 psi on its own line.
0 psi
